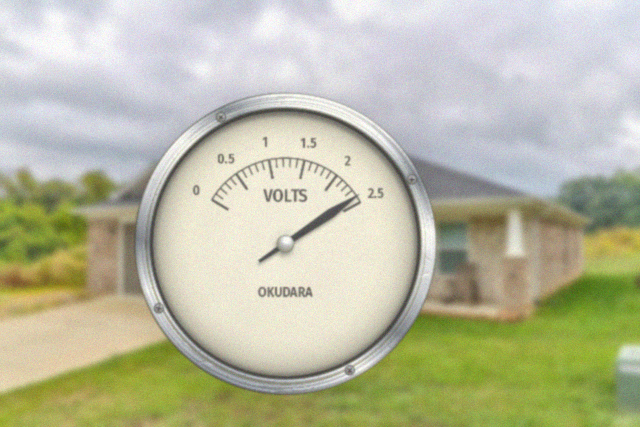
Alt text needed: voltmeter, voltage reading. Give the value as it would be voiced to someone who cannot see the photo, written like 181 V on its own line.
2.4 V
